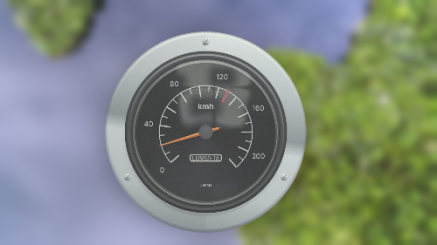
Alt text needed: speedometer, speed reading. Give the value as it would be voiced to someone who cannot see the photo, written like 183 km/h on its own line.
20 km/h
